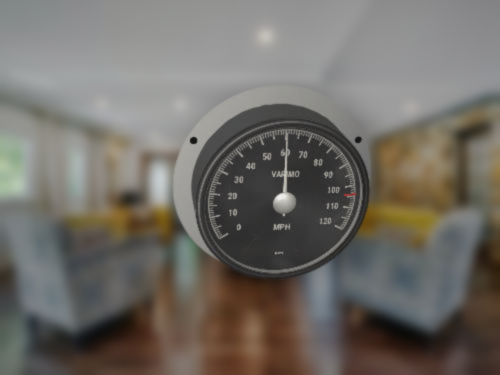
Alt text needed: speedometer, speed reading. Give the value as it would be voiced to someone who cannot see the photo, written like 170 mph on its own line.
60 mph
